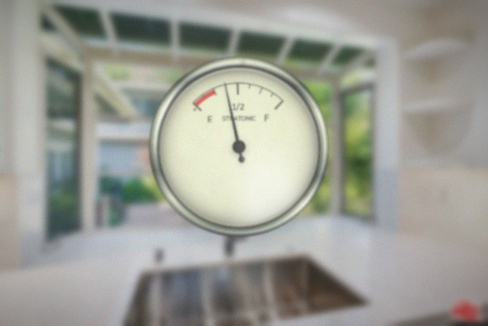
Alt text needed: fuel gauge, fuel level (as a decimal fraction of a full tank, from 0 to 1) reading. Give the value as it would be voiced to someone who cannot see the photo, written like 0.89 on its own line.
0.375
